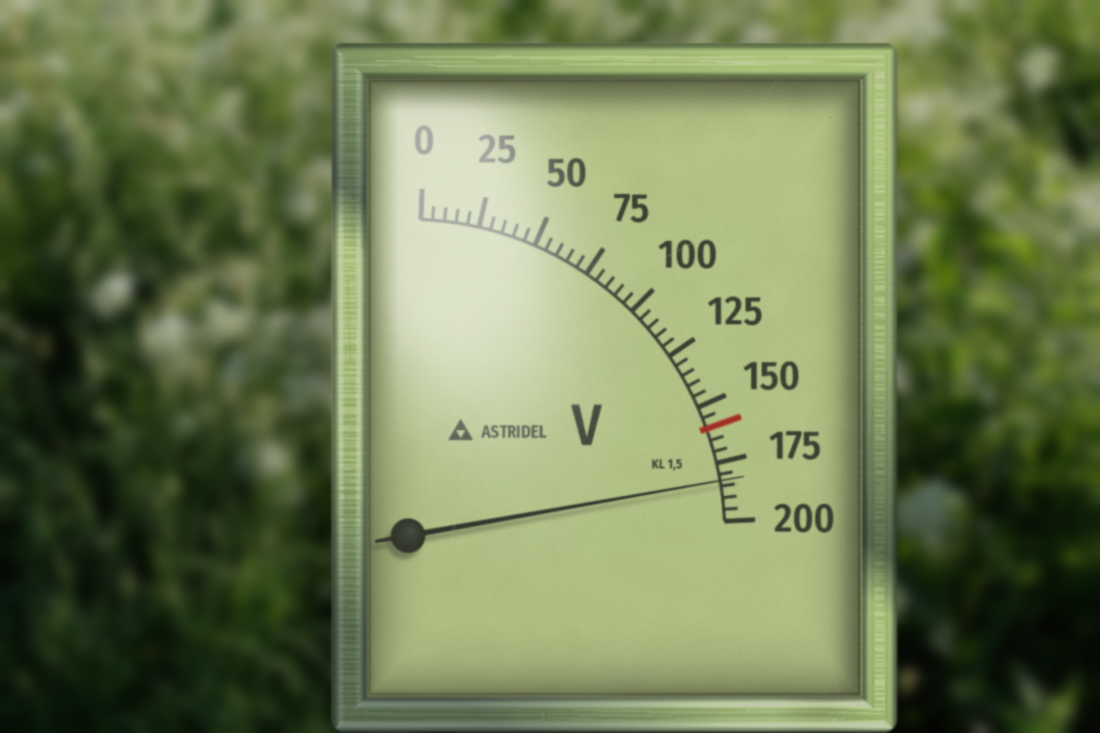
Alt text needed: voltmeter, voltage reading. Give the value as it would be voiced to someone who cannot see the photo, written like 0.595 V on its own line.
182.5 V
